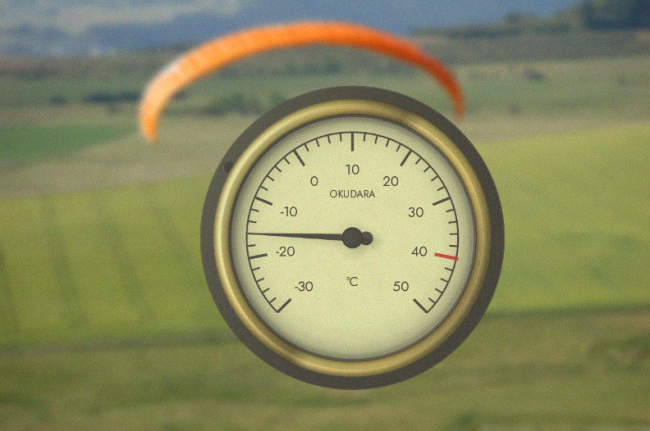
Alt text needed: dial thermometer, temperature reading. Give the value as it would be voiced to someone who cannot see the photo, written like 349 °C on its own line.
-16 °C
